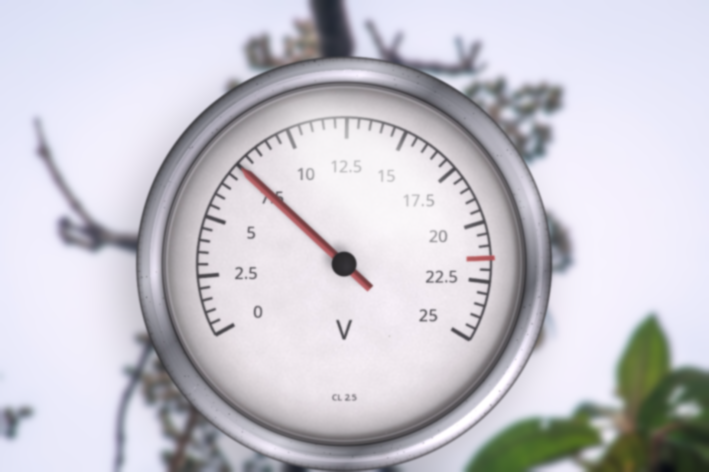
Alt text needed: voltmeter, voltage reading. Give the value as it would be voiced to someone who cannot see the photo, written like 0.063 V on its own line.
7.5 V
